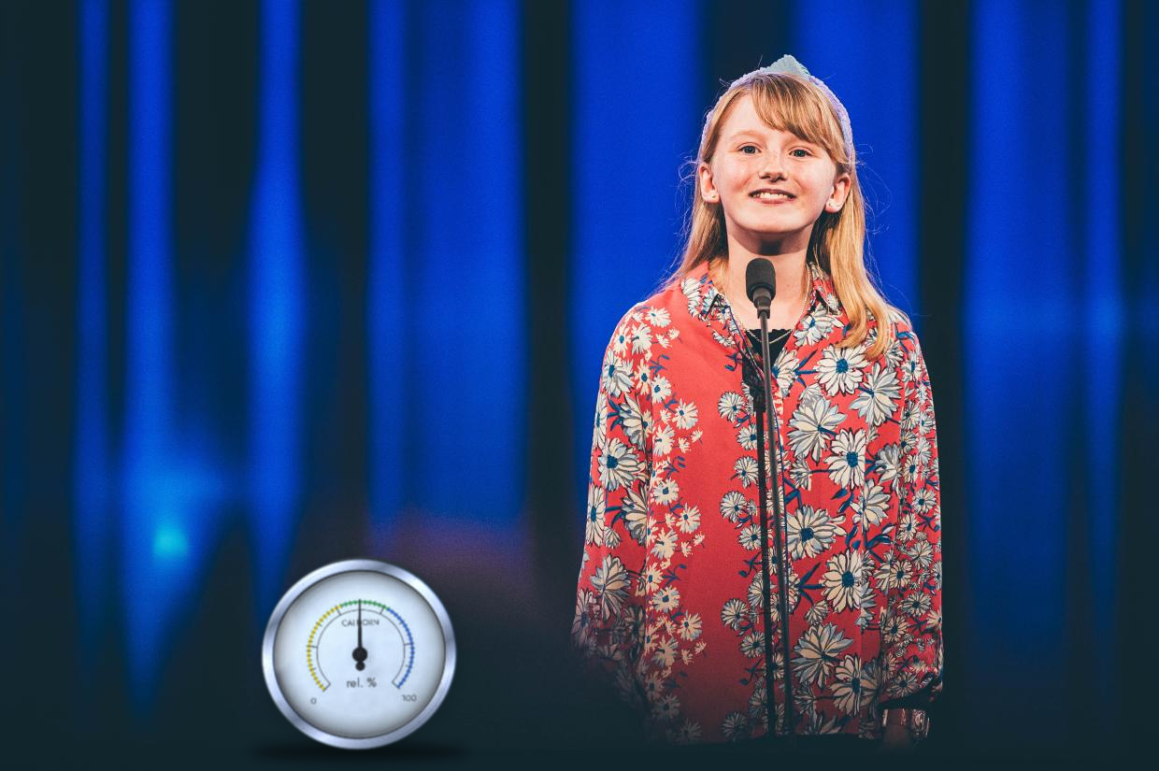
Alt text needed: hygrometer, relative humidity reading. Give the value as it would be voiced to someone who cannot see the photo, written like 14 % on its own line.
50 %
